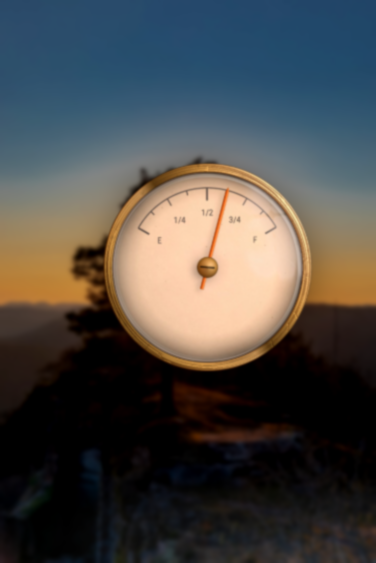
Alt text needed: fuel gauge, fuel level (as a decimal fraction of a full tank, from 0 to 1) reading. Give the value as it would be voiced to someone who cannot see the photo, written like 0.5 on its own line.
0.625
